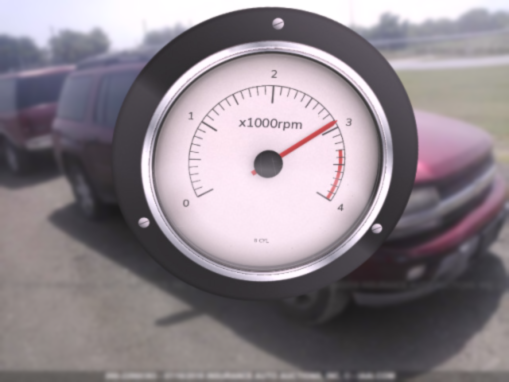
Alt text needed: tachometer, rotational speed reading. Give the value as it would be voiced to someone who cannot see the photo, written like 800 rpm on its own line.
2900 rpm
